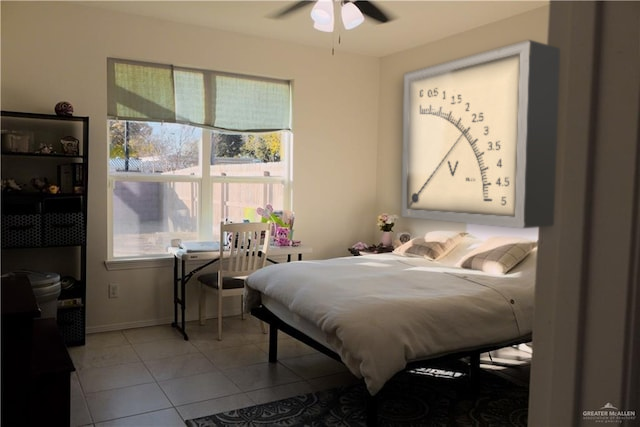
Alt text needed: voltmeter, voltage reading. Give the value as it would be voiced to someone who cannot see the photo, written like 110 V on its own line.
2.5 V
